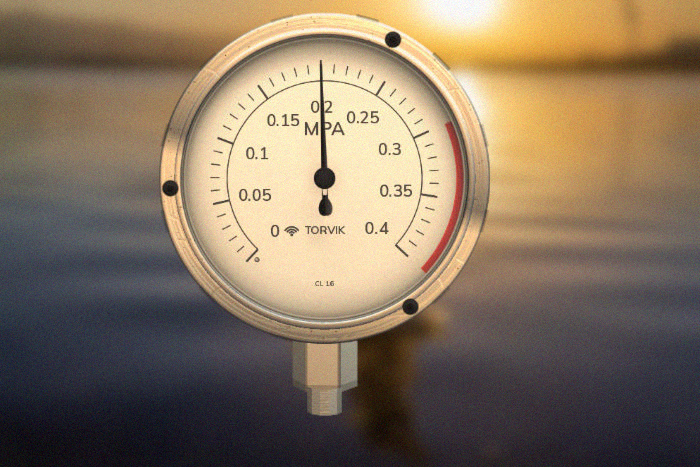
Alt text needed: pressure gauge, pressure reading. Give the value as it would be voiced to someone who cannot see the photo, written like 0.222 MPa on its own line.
0.2 MPa
